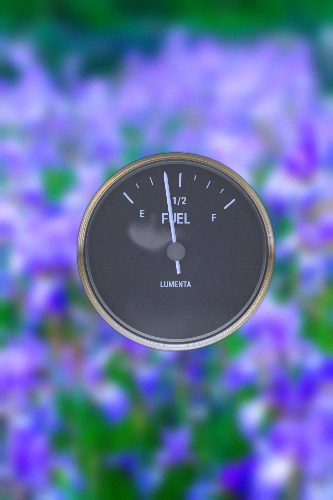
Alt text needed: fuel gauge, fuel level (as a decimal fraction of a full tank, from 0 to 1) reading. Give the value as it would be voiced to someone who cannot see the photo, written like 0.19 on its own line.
0.375
